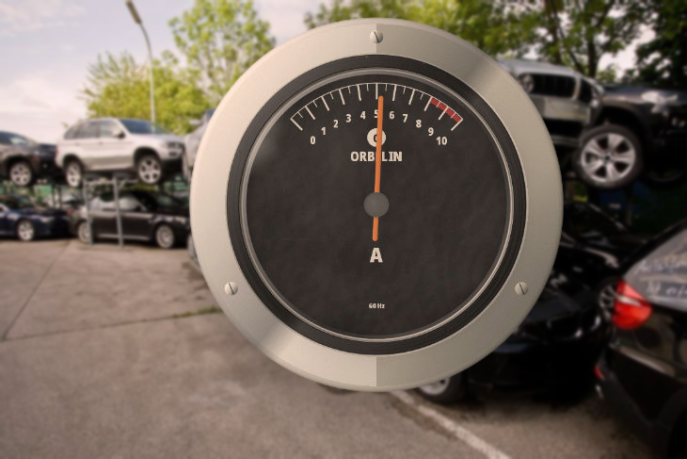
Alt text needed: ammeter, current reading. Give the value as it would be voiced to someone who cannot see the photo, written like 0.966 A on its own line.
5.25 A
